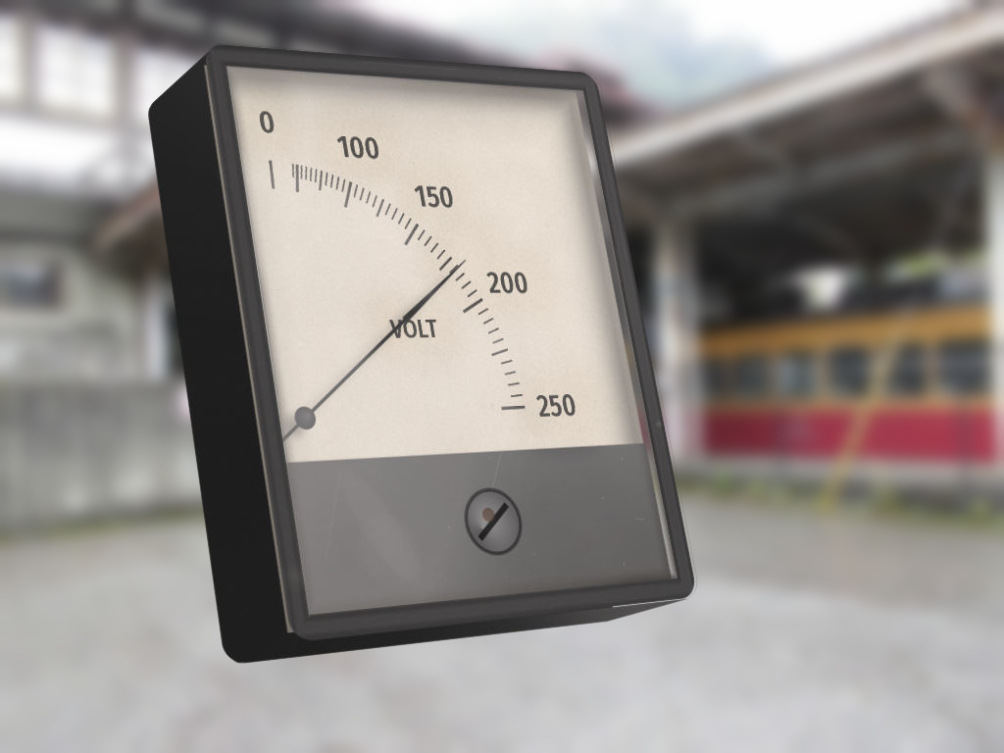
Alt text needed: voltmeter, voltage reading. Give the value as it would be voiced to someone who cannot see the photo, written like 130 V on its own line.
180 V
